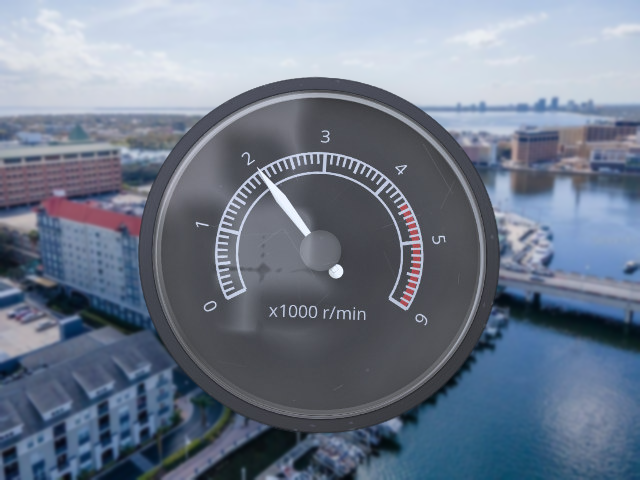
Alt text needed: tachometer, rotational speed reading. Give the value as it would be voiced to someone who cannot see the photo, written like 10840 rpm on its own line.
2000 rpm
